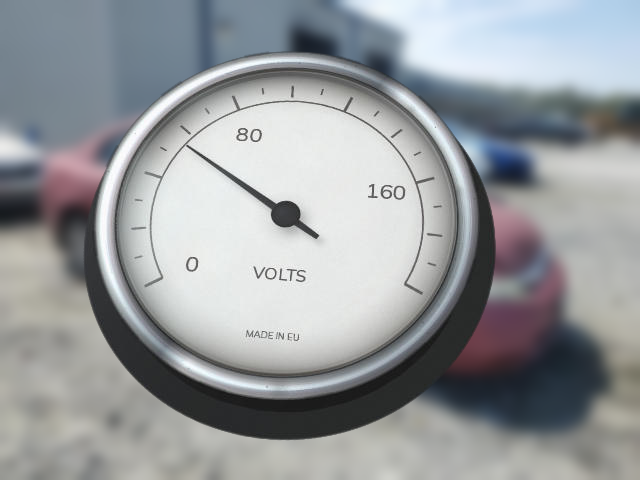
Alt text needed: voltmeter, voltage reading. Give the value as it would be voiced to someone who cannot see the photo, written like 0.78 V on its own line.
55 V
